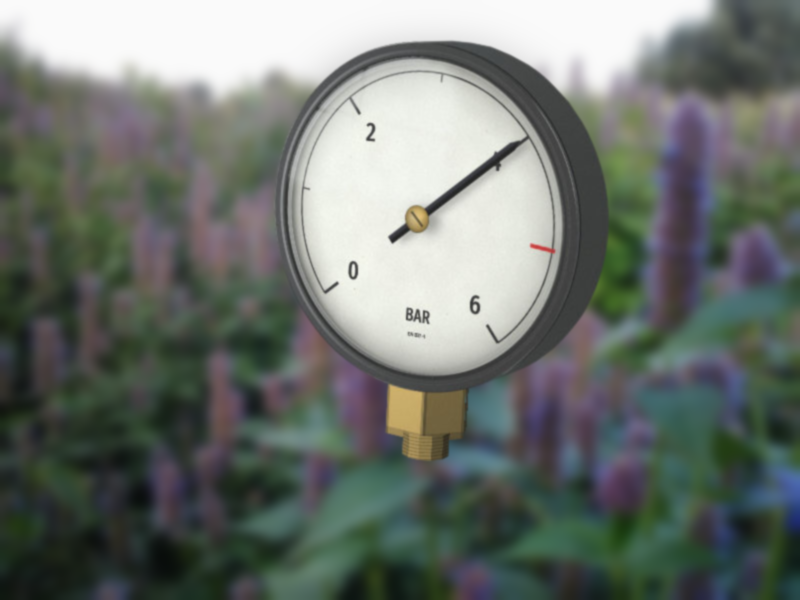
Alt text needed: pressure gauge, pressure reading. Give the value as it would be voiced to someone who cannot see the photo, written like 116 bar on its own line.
4 bar
